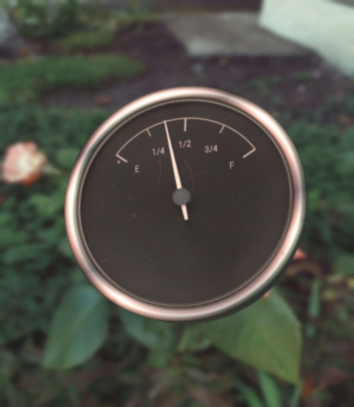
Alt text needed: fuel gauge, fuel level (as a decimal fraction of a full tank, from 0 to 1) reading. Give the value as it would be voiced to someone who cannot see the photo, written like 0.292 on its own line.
0.375
